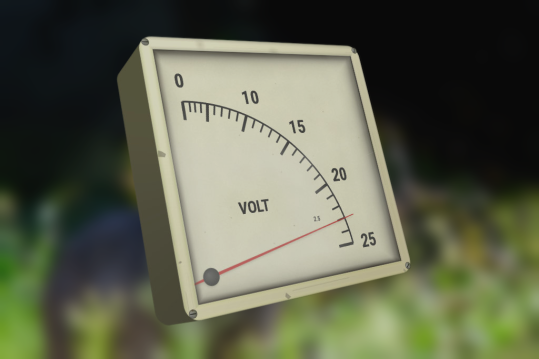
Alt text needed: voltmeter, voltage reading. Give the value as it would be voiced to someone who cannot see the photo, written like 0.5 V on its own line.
23 V
